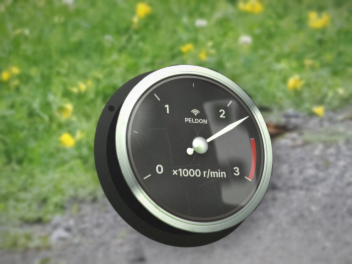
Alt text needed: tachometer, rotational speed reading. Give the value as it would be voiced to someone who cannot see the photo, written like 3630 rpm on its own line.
2250 rpm
